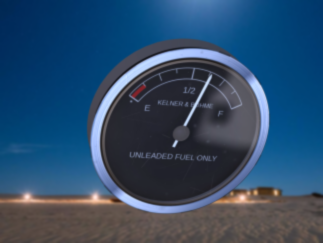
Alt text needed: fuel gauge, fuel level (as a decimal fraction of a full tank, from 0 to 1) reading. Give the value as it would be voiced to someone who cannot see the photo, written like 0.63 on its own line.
0.625
